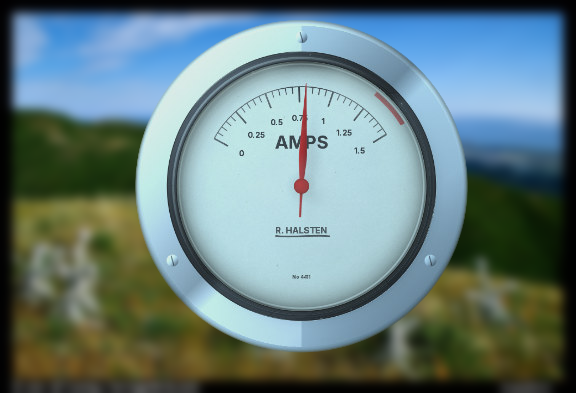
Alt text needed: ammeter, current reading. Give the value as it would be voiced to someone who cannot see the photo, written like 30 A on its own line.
0.8 A
